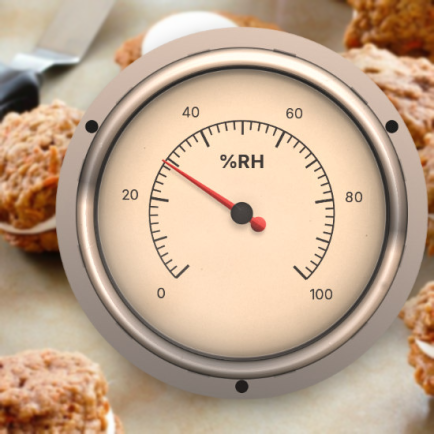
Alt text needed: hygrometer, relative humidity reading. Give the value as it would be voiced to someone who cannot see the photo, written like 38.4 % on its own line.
29 %
